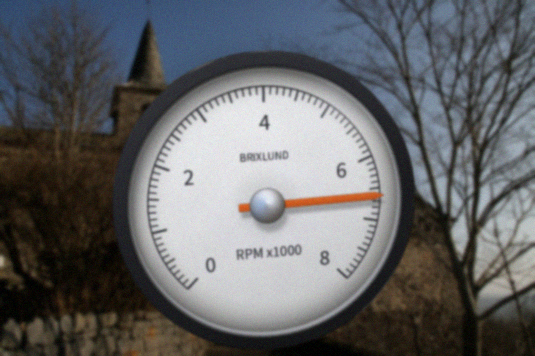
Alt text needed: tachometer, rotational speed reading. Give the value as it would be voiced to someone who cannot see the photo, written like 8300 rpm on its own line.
6600 rpm
